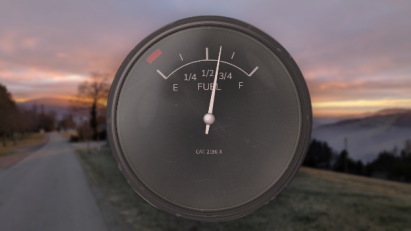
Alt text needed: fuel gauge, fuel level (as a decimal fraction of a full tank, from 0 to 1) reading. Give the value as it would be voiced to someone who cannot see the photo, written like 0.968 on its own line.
0.625
